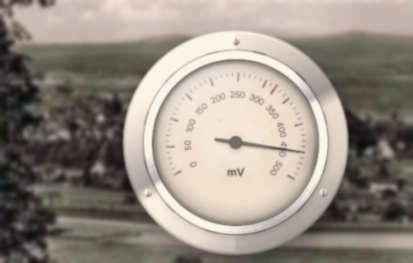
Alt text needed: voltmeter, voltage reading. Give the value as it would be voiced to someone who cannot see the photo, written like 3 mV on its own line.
450 mV
